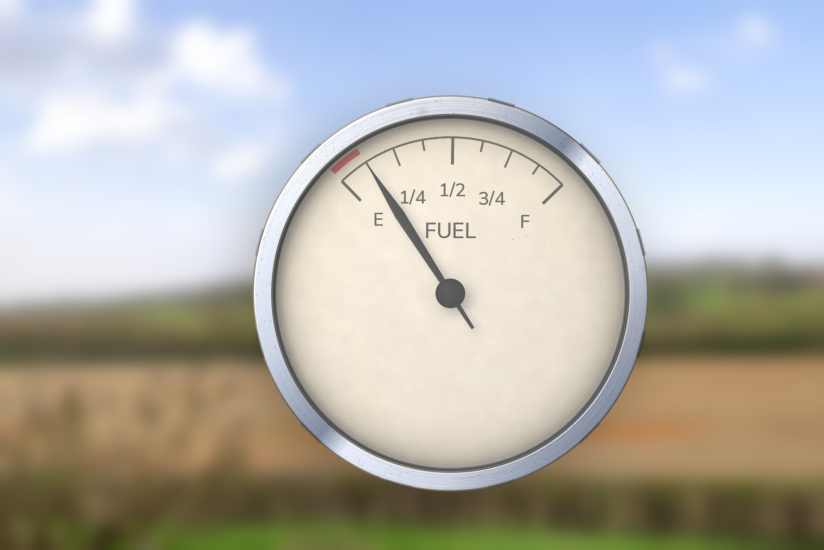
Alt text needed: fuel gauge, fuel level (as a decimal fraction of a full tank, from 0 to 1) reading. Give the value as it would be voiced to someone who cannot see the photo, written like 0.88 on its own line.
0.125
